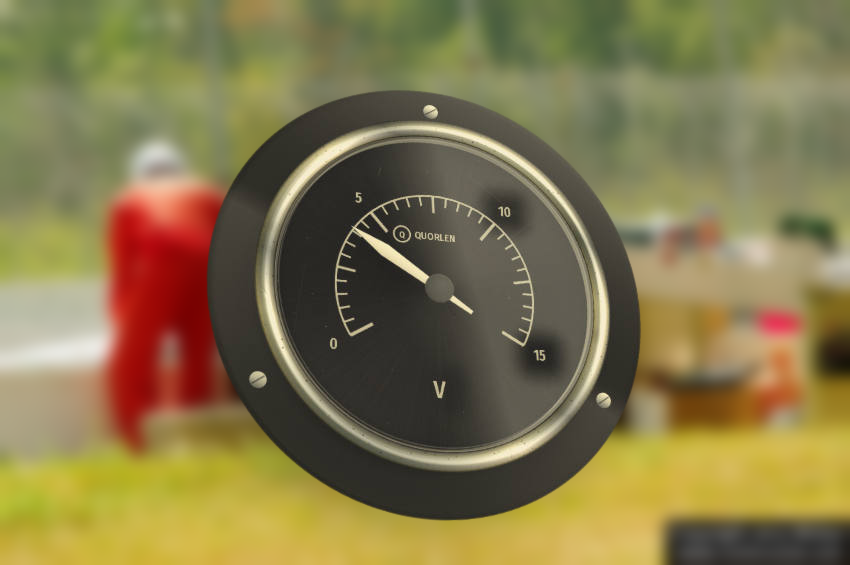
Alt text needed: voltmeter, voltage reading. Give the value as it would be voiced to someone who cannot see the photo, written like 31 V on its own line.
4 V
